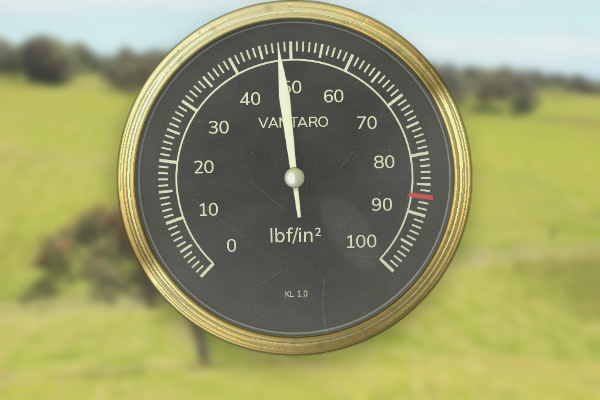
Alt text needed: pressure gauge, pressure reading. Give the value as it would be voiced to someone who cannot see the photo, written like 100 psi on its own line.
48 psi
